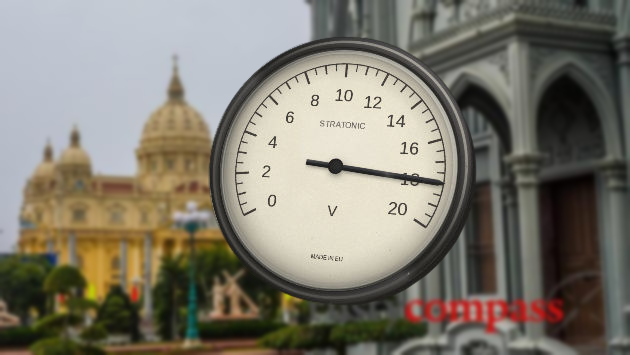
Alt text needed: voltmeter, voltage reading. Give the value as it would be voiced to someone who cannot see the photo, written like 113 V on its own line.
18 V
